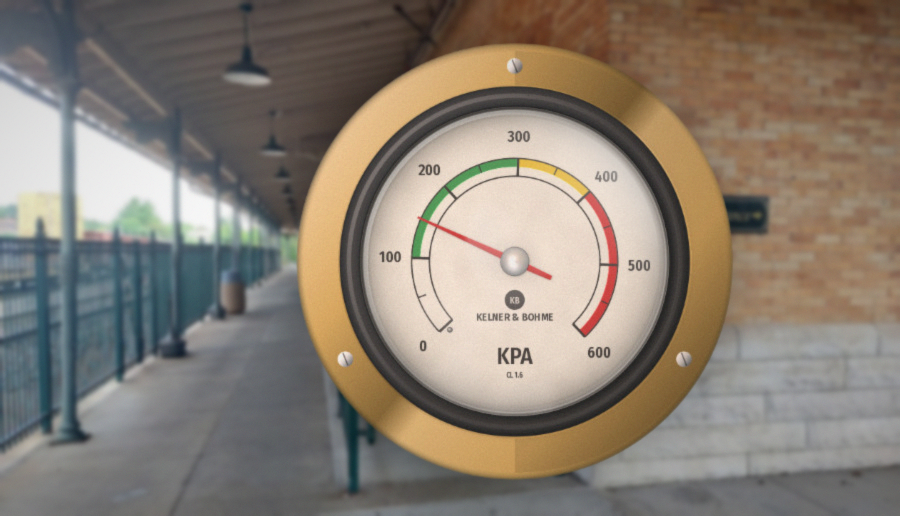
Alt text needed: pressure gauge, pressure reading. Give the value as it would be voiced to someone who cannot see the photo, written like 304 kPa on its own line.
150 kPa
